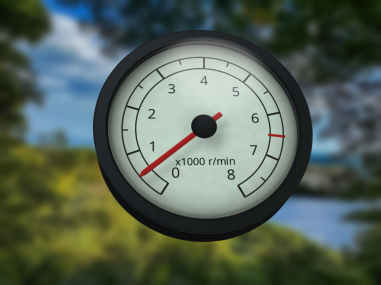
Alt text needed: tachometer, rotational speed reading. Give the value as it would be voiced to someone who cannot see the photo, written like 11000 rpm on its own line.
500 rpm
